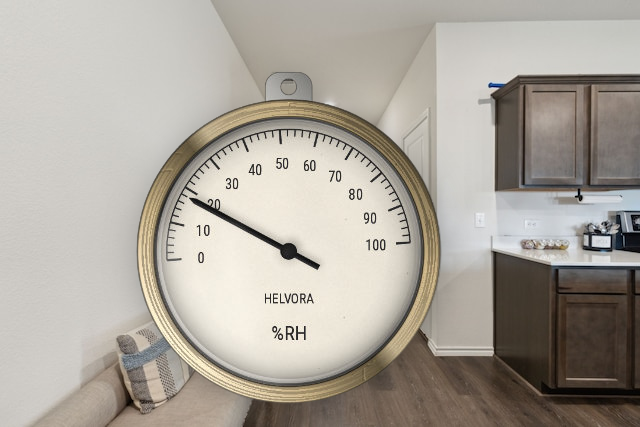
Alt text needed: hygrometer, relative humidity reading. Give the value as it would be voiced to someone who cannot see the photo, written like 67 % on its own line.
18 %
